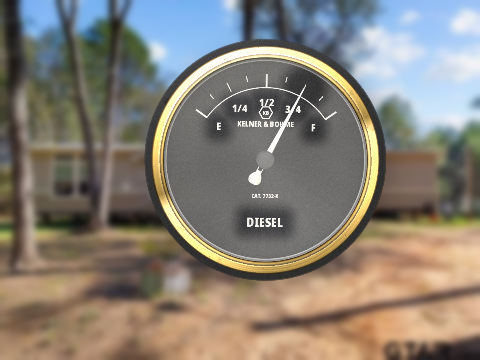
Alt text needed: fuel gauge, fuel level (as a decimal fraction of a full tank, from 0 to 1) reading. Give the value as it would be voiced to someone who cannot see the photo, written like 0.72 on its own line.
0.75
